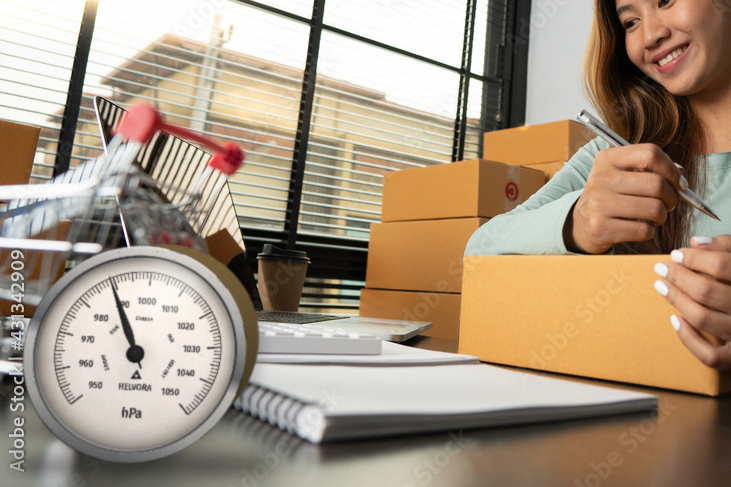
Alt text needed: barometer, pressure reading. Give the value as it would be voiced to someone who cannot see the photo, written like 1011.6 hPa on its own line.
990 hPa
